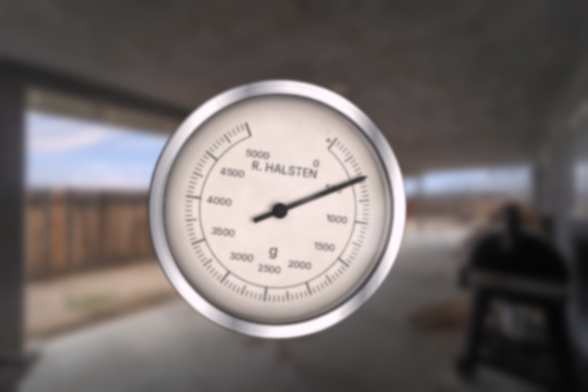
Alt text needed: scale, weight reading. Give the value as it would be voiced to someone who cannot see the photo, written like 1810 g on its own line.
500 g
